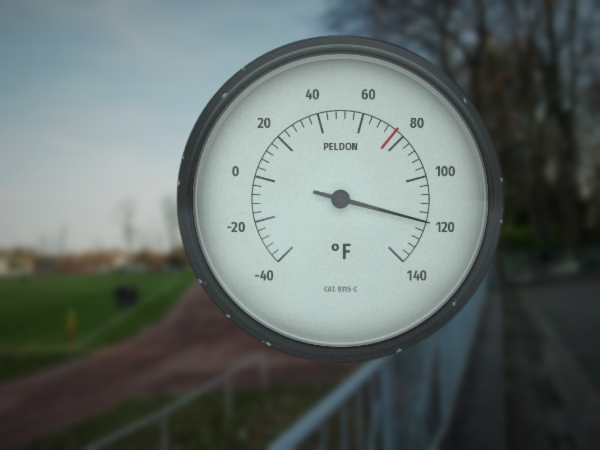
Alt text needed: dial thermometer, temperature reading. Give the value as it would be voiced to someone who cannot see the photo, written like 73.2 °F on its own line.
120 °F
